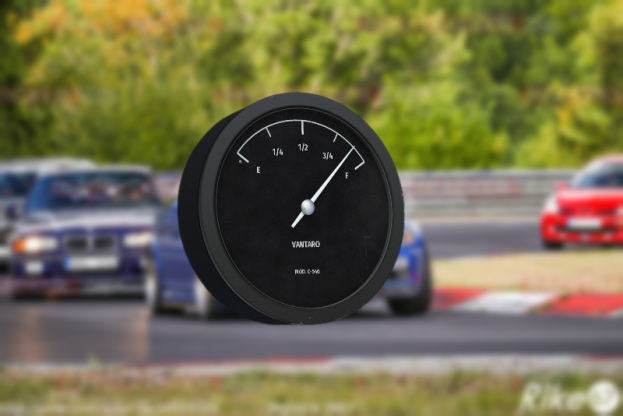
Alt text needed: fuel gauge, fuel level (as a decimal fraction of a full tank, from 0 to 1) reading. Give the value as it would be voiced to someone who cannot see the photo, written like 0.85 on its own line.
0.875
